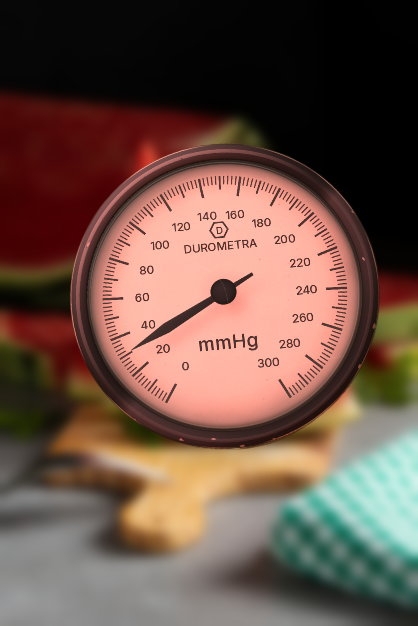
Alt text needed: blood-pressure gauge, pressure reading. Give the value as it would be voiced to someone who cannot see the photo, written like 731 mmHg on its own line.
30 mmHg
